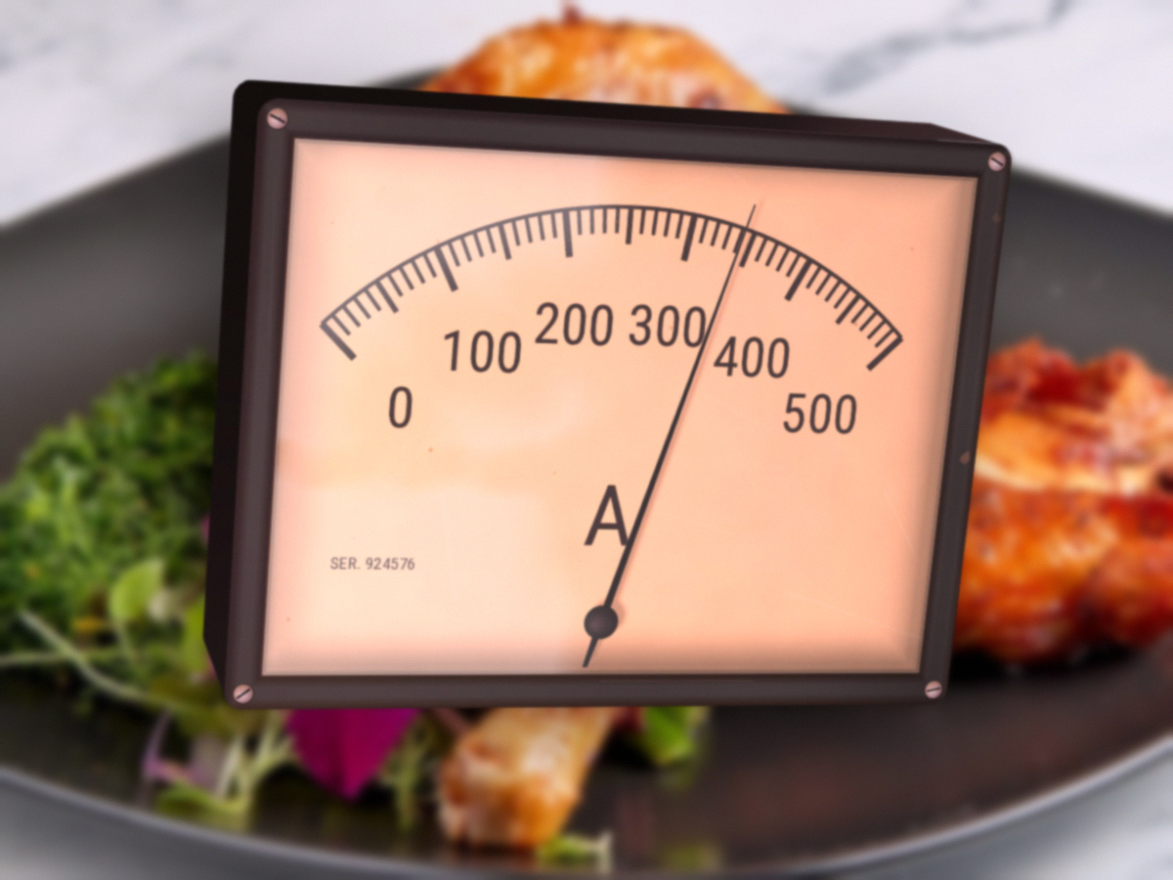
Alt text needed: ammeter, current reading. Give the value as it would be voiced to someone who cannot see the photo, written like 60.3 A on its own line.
340 A
